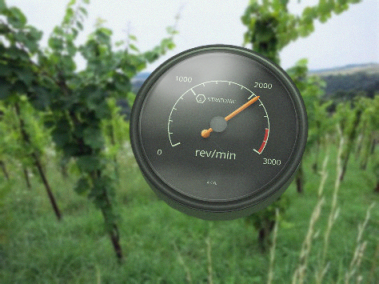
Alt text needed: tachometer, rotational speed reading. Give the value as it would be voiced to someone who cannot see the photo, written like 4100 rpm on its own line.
2100 rpm
